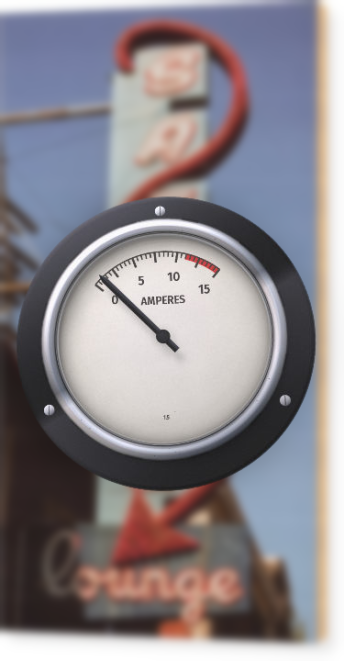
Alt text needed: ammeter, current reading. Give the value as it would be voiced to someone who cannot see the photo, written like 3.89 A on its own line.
1 A
